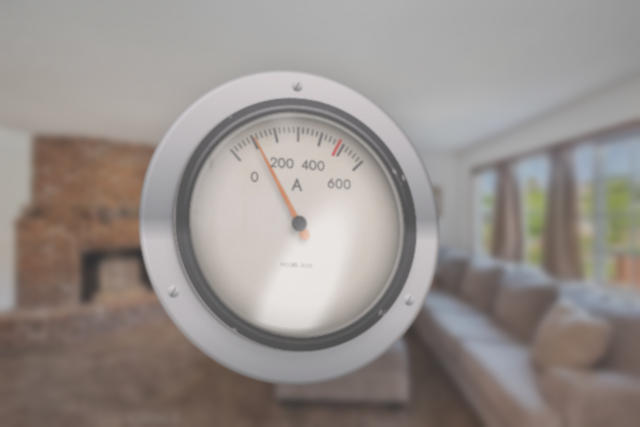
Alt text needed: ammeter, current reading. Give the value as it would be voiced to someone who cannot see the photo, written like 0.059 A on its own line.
100 A
